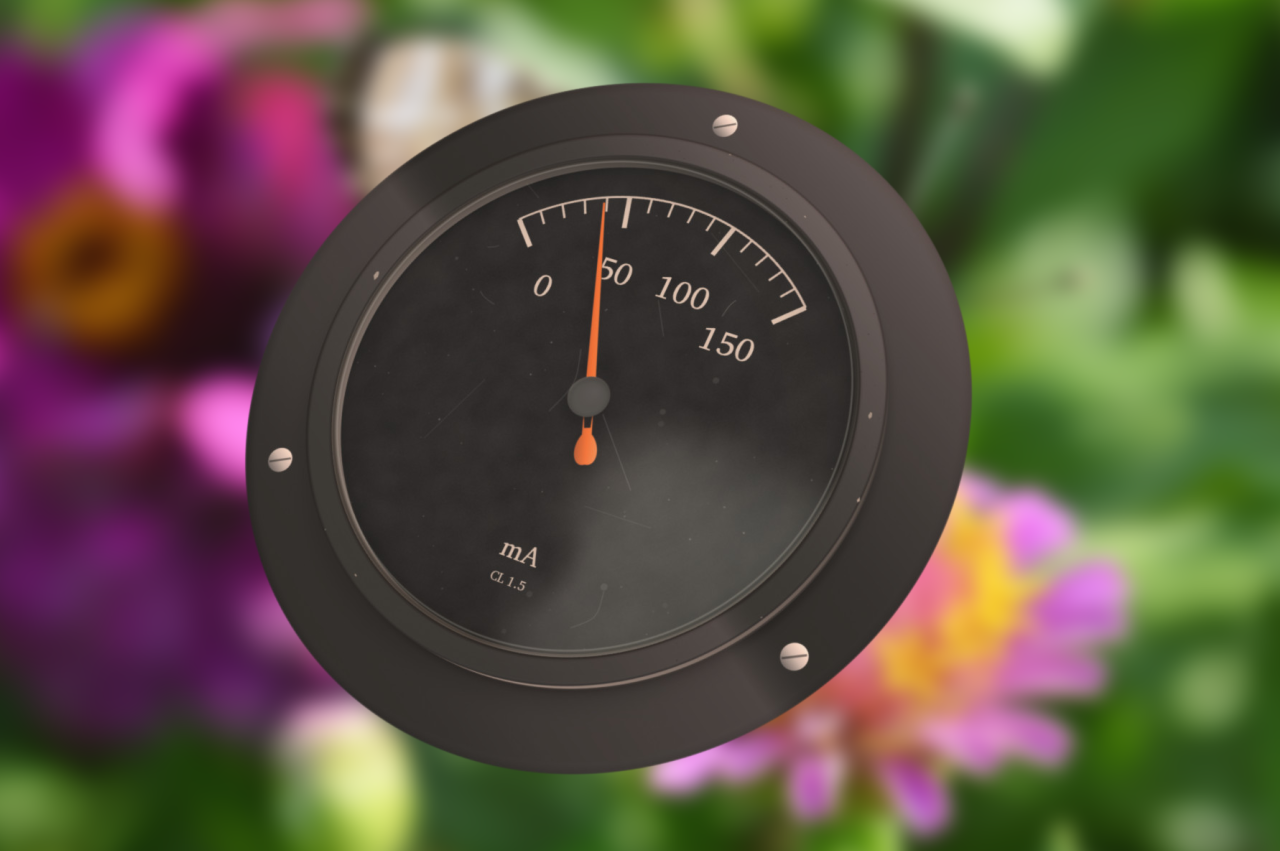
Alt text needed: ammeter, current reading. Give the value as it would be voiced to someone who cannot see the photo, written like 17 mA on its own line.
40 mA
